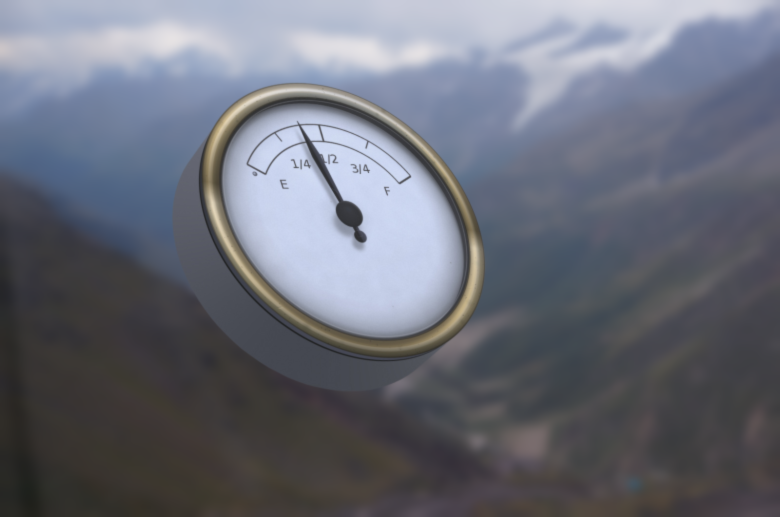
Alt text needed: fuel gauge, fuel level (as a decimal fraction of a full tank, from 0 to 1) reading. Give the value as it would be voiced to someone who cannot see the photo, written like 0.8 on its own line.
0.375
